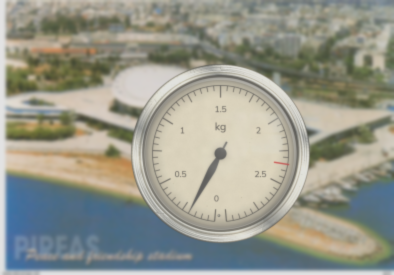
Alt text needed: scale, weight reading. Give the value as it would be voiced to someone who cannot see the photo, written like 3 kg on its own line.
0.2 kg
